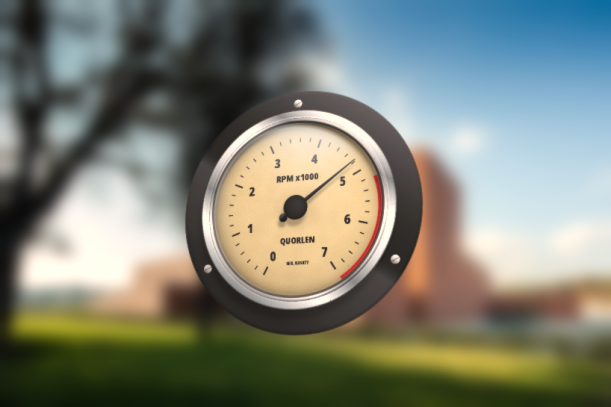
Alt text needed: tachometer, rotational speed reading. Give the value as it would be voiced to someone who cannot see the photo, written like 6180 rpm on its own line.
4800 rpm
